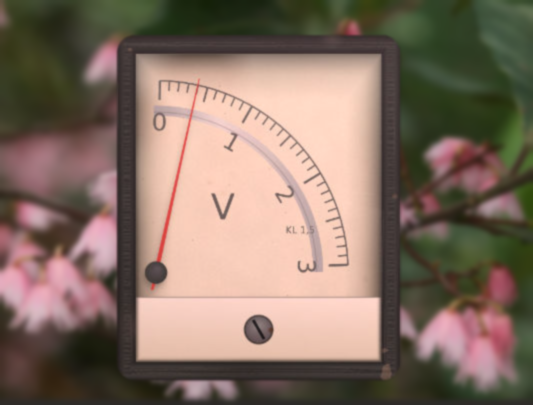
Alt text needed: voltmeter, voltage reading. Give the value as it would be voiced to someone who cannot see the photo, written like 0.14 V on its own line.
0.4 V
